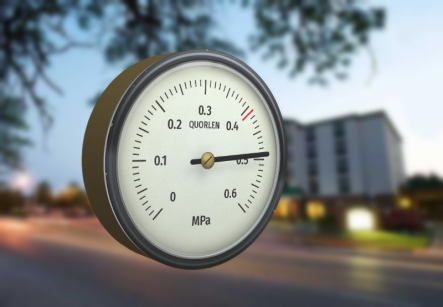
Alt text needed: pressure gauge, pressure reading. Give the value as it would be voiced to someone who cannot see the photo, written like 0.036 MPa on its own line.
0.49 MPa
